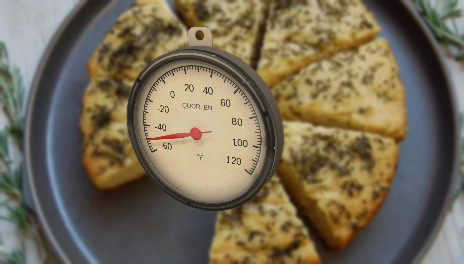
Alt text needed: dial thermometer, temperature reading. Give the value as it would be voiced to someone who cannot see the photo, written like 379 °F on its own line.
-50 °F
